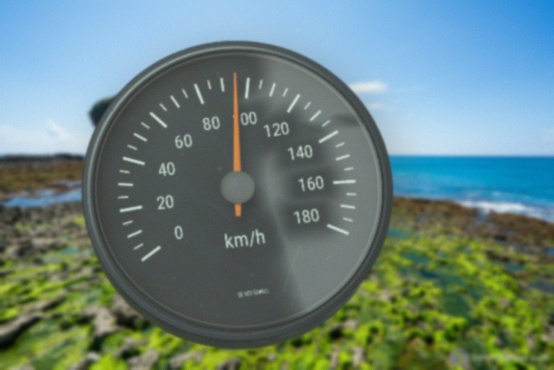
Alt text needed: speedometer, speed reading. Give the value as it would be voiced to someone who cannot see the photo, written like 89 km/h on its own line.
95 km/h
